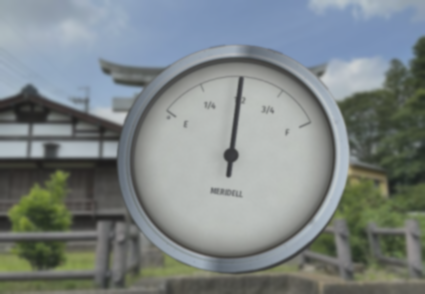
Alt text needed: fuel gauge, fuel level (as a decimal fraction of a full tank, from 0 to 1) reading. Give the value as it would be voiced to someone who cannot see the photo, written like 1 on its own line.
0.5
